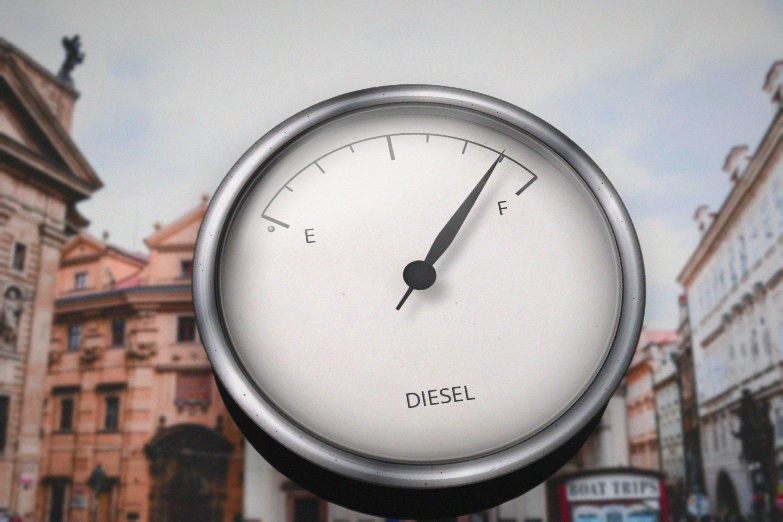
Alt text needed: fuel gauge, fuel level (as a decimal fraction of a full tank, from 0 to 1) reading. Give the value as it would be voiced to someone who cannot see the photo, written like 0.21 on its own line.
0.875
